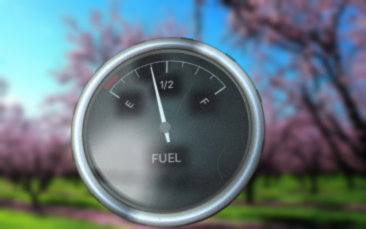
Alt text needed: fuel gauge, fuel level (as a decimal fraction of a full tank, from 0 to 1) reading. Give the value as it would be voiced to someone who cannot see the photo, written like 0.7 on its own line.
0.375
